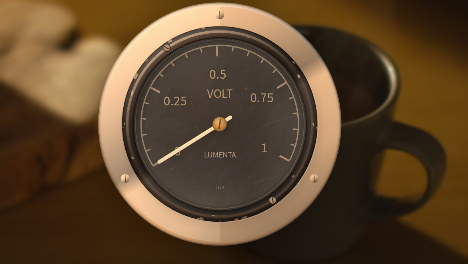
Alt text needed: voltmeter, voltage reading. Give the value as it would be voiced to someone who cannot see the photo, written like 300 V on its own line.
0 V
